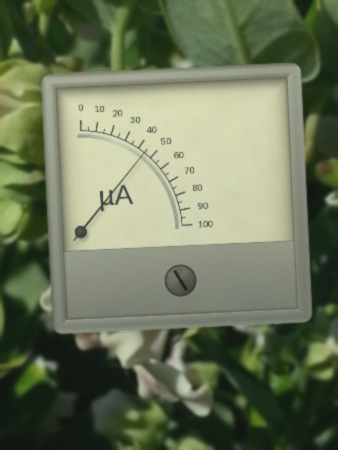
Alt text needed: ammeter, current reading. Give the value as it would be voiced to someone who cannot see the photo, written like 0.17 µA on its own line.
45 µA
